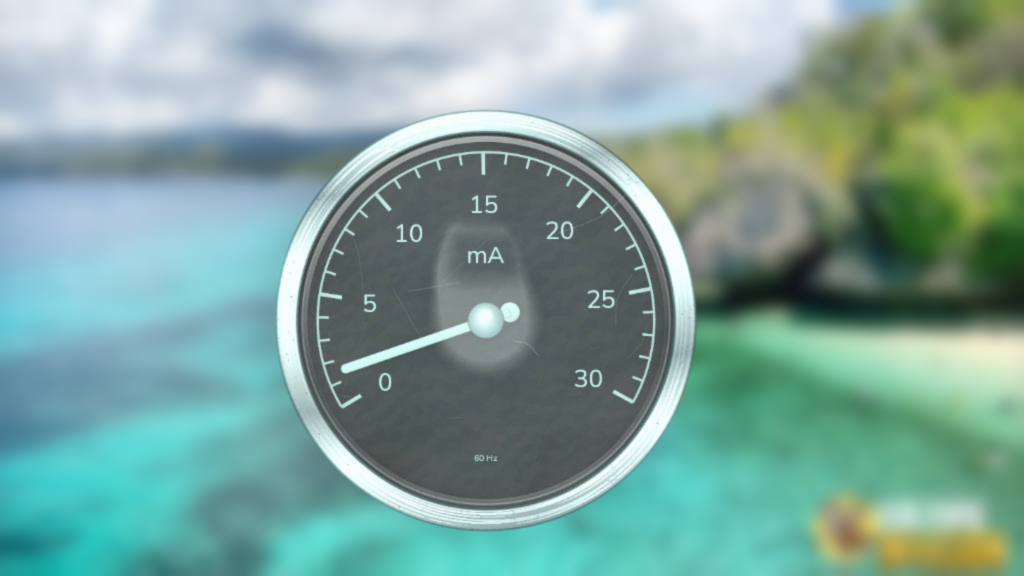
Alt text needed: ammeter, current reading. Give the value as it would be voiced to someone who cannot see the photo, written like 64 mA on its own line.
1.5 mA
